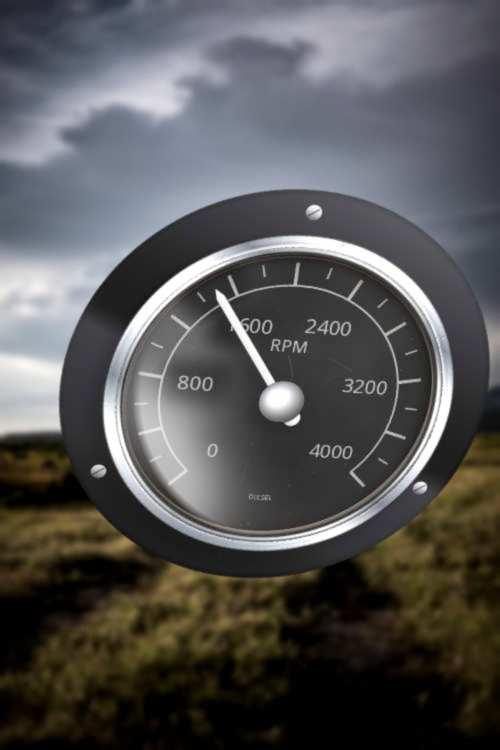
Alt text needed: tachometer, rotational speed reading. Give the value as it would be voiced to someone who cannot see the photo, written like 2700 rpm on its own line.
1500 rpm
